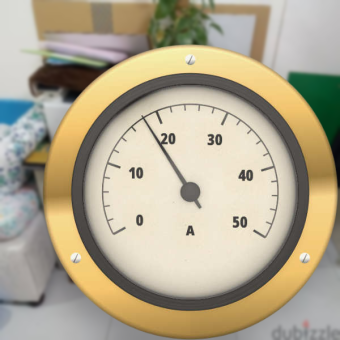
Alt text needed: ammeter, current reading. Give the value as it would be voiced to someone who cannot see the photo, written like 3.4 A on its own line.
18 A
